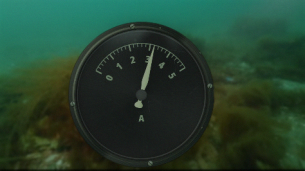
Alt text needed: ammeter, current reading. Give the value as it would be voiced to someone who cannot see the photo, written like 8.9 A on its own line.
3.2 A
